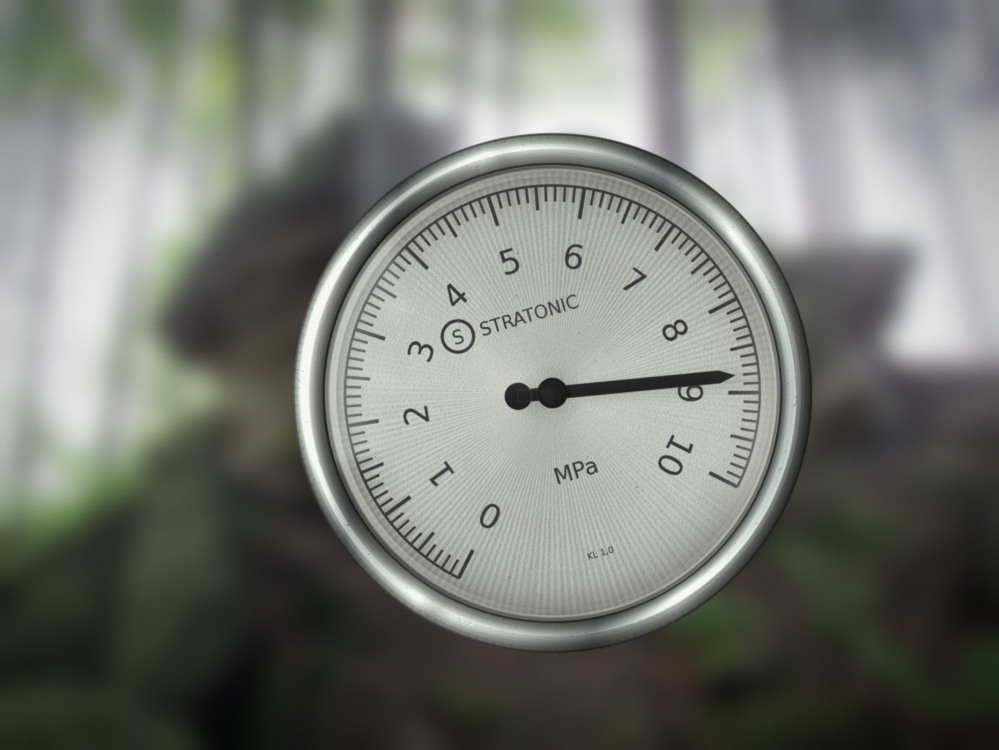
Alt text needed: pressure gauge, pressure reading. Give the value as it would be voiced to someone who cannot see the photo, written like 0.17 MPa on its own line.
8.8 MPa
